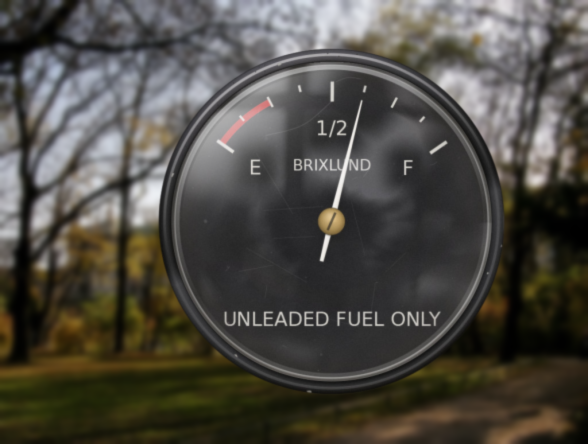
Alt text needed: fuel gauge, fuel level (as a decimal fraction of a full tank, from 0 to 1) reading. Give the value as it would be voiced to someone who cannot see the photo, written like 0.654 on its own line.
0.625
